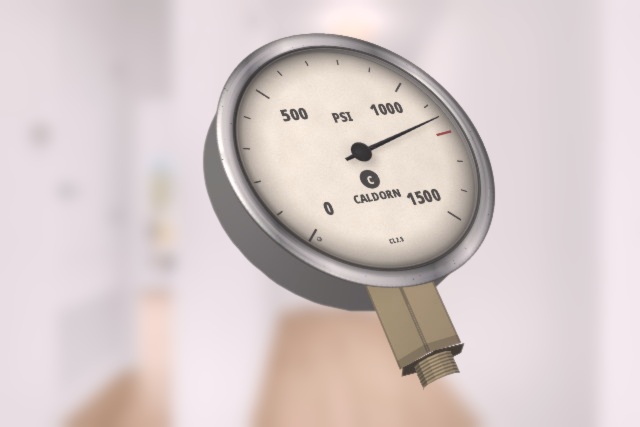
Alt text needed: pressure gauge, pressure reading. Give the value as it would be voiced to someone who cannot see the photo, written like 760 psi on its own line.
1150 psi
